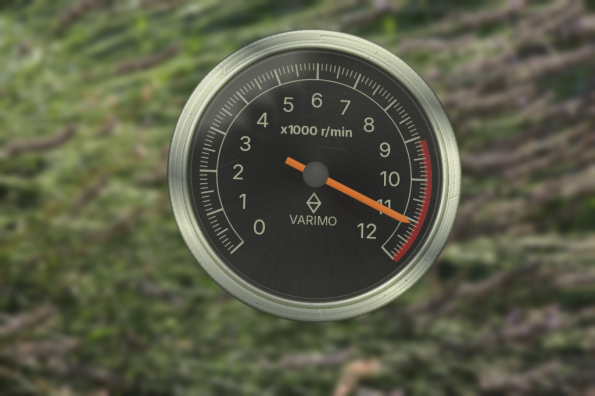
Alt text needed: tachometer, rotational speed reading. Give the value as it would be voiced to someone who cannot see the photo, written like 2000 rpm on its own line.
11100 rpm
